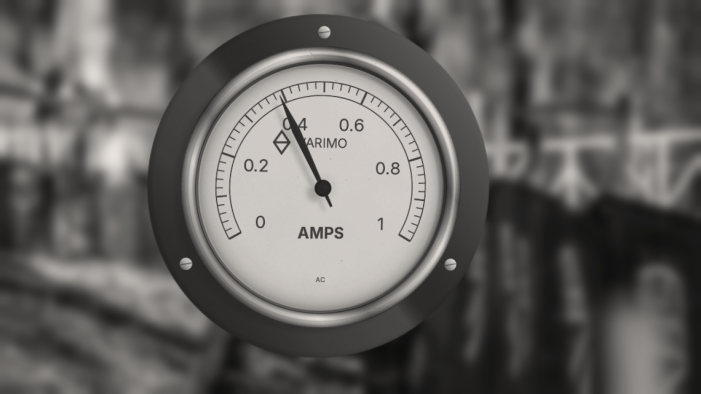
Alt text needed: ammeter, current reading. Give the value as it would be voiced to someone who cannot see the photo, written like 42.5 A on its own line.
0.39 A
